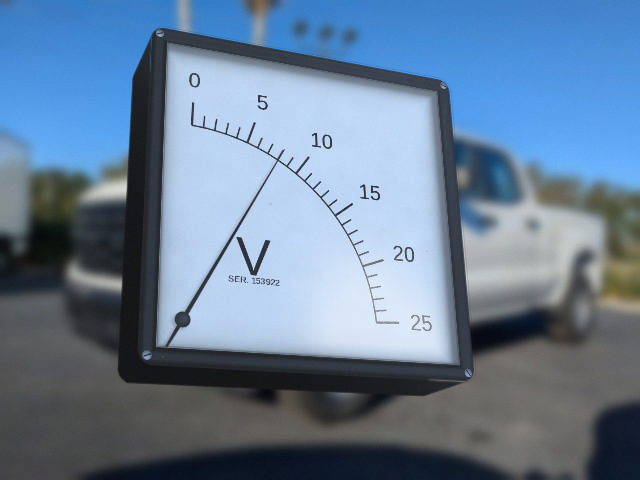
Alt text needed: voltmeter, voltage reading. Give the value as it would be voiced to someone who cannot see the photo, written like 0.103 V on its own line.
8 V
